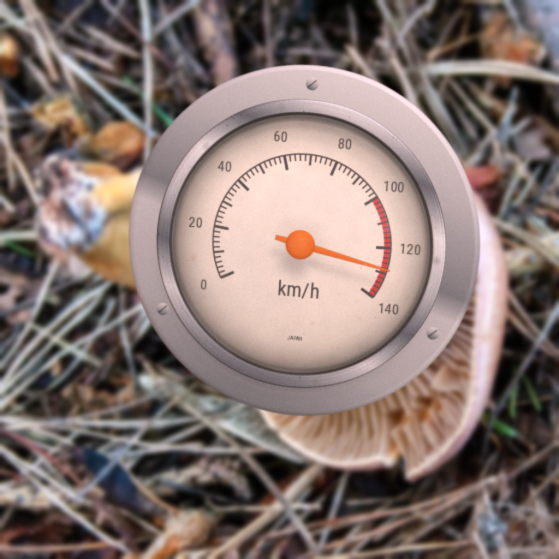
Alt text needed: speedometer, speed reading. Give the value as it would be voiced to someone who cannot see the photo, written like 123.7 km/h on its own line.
128 km/h
